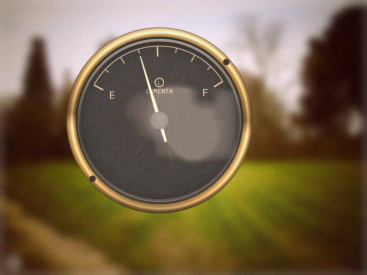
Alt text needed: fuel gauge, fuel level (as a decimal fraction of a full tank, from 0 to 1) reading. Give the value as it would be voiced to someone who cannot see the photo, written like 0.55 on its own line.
0.375
